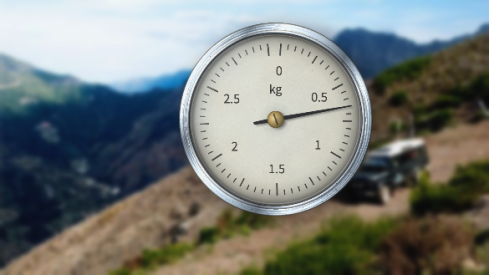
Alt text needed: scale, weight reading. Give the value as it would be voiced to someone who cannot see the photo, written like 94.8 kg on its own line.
0.65 kg
